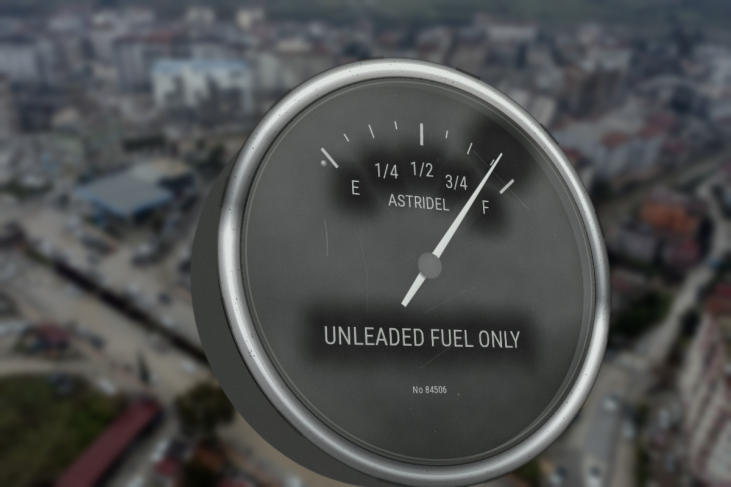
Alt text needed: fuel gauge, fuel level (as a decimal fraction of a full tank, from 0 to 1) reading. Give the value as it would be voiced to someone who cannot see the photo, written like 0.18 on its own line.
0.875
